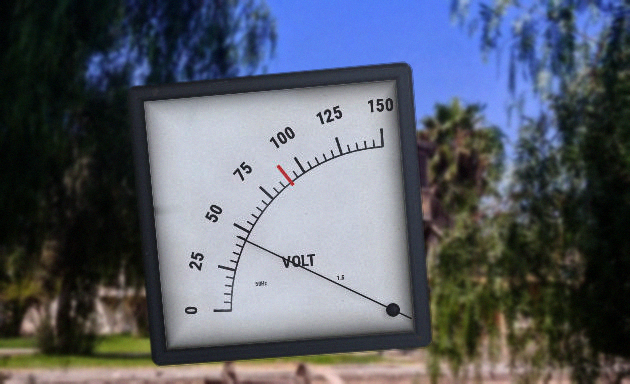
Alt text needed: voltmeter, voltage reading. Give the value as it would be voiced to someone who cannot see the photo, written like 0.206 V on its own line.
45 V
